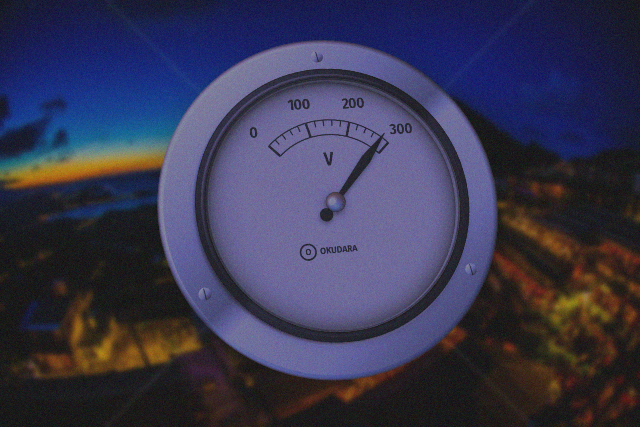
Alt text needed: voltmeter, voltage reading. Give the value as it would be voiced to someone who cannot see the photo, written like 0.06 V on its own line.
280 V
